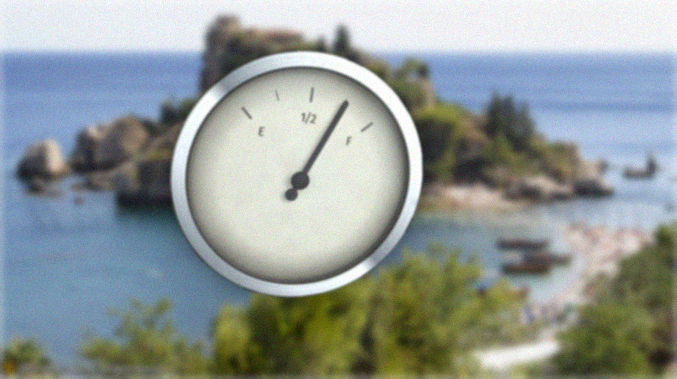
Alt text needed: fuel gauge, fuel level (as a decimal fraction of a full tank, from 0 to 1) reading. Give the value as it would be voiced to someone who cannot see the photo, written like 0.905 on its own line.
0.75
